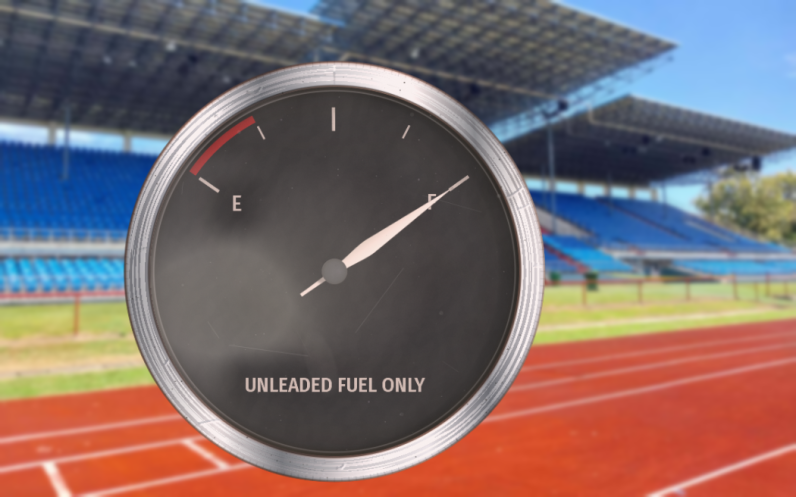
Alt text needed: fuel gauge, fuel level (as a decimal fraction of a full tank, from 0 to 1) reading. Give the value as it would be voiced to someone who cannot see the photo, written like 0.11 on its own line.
1
